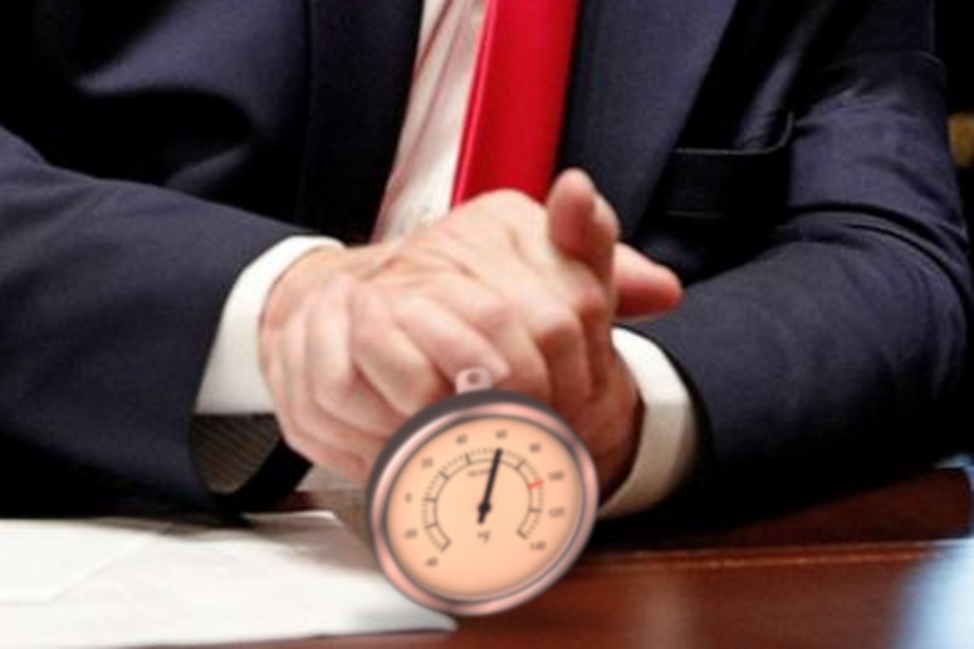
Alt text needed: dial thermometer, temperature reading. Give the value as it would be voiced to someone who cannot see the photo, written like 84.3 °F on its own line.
60 °F
